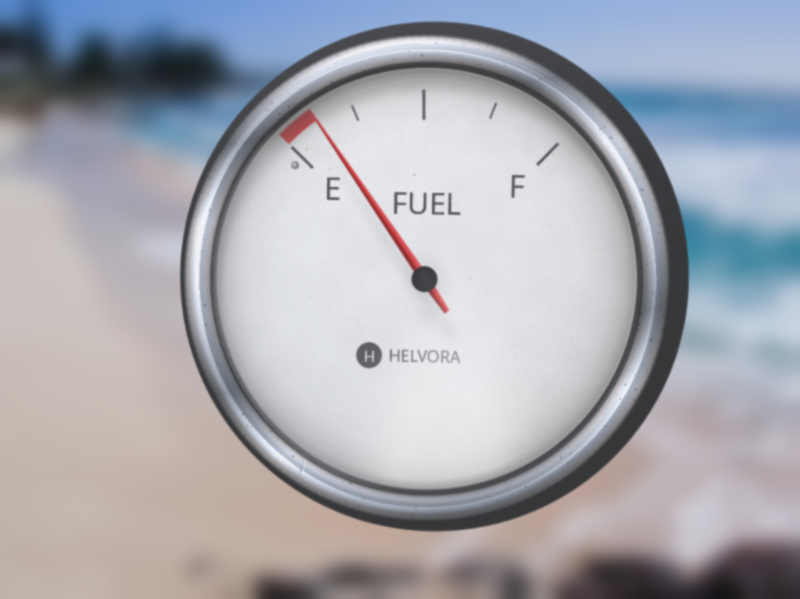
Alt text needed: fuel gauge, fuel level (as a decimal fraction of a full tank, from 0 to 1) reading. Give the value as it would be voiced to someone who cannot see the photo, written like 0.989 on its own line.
0.125
